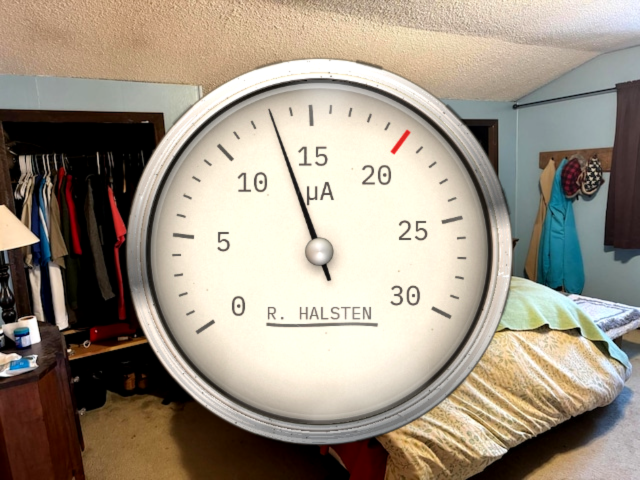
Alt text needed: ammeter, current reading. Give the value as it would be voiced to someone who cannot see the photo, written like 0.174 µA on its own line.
13 µA
